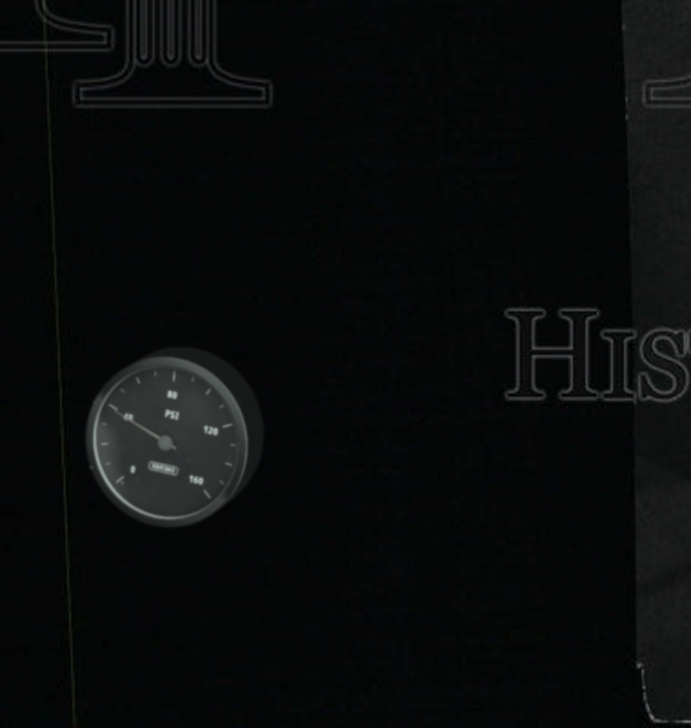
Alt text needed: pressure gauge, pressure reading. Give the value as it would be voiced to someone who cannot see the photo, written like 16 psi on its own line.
40 psi
